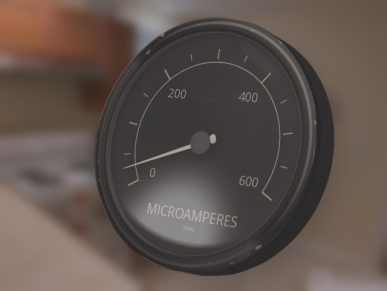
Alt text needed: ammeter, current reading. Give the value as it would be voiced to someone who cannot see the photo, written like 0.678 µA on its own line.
25 µA
